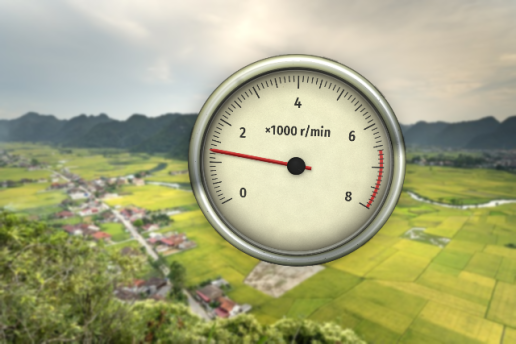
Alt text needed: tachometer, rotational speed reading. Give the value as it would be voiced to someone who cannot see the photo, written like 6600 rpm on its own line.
1300 rpm
